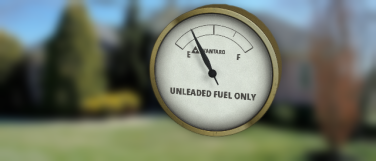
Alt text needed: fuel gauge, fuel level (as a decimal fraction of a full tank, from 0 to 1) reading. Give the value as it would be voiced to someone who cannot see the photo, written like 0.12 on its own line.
0.25
